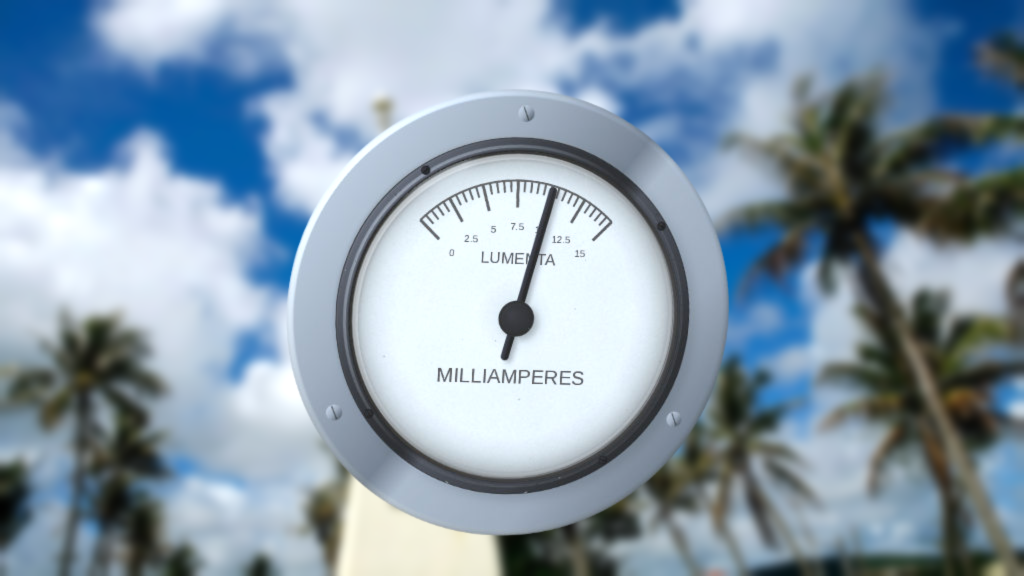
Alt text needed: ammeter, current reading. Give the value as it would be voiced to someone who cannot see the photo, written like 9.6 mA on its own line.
10 mA
